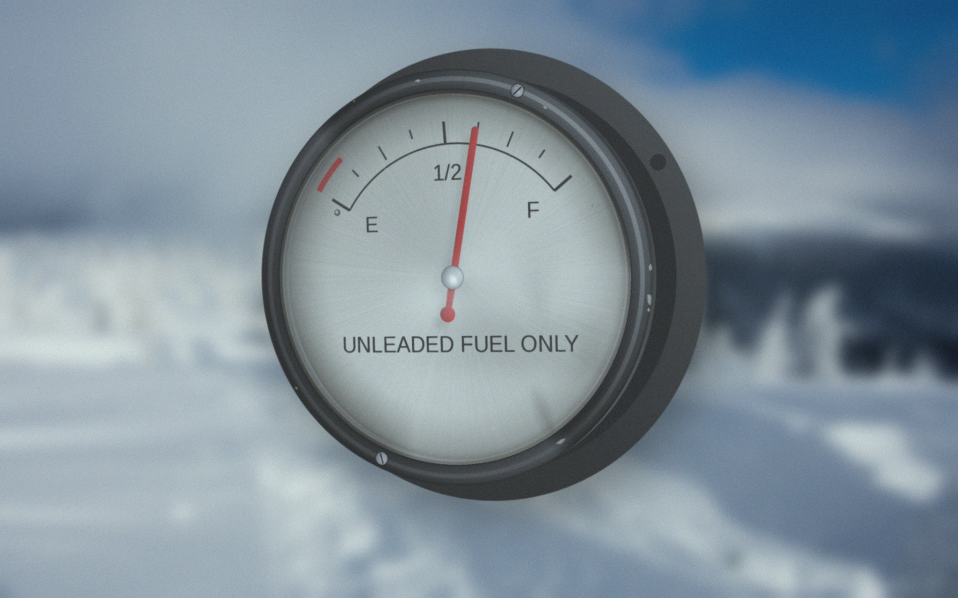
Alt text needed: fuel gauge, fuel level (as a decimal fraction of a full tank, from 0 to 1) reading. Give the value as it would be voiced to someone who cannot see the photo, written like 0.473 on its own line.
0.625
